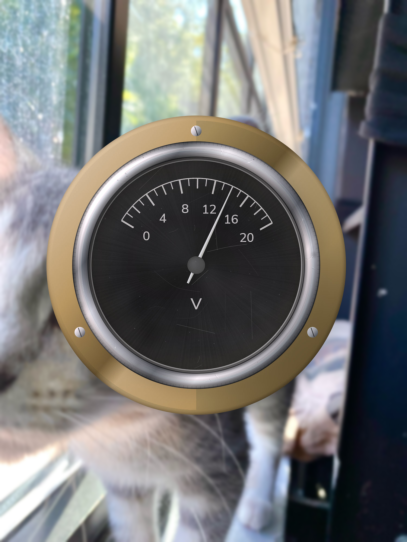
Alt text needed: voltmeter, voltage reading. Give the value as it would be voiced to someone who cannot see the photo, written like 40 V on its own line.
14 V
